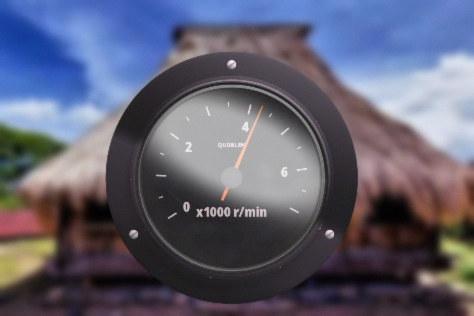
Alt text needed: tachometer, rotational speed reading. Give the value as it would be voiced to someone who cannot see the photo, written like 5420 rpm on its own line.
4250 rpm
